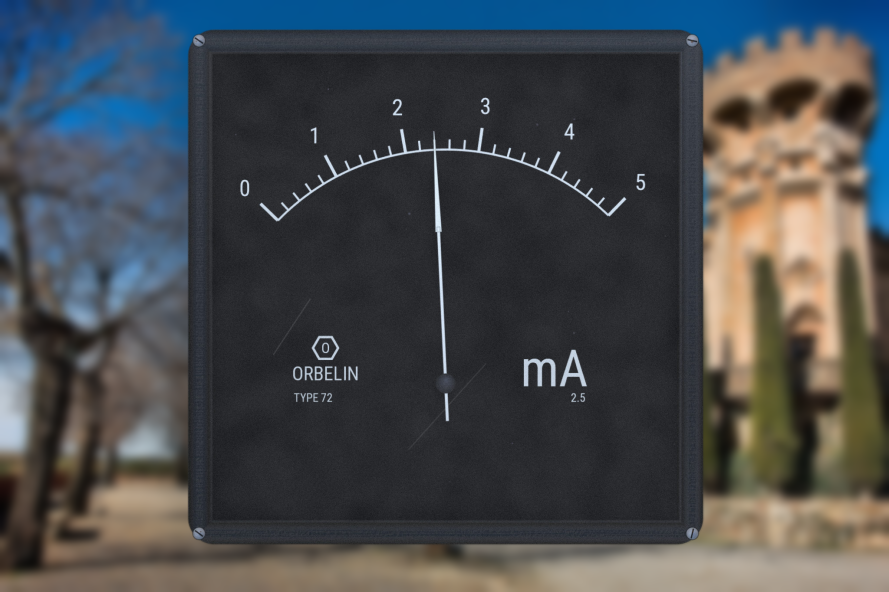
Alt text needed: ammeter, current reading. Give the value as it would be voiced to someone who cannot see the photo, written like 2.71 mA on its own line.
2.4 mA
